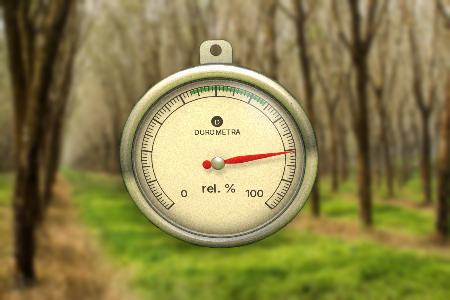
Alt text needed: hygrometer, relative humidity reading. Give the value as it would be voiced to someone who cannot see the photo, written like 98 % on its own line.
80 %
